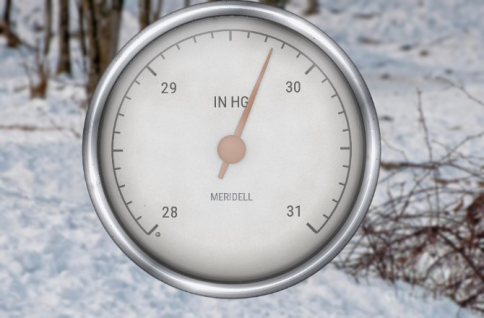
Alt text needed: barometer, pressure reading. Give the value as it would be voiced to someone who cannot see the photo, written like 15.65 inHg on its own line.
29.75 inHg
